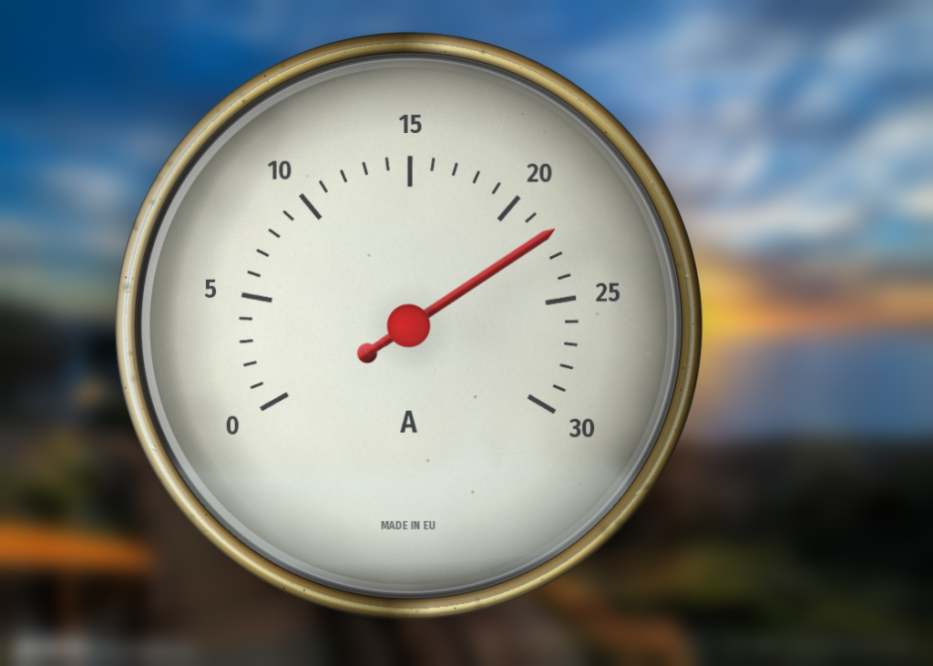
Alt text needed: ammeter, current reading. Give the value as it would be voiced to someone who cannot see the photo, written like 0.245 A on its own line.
22 A
